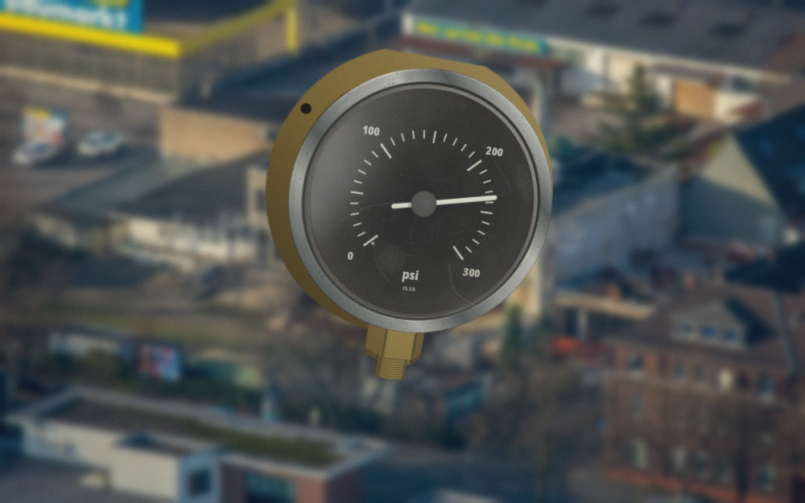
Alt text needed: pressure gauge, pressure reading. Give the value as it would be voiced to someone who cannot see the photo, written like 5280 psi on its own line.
235 psi
